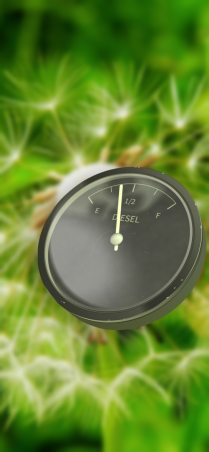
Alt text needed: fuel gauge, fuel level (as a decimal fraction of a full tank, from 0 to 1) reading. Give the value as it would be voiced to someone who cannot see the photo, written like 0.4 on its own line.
0.375
